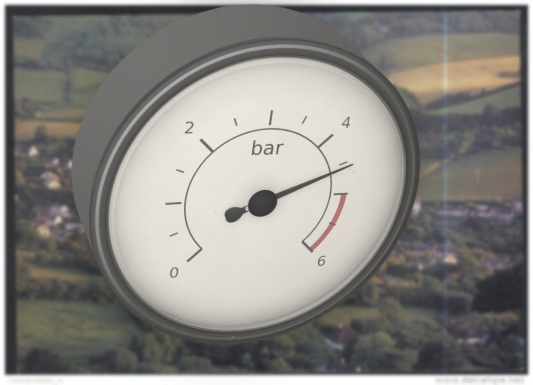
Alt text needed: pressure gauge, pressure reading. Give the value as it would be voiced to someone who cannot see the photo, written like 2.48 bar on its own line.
4.5 bar
